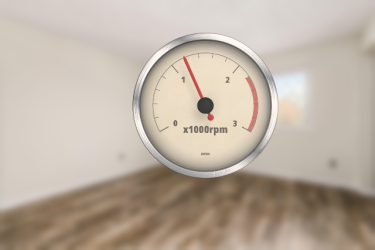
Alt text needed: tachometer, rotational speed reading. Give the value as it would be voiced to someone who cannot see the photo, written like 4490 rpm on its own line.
1200 rpm
